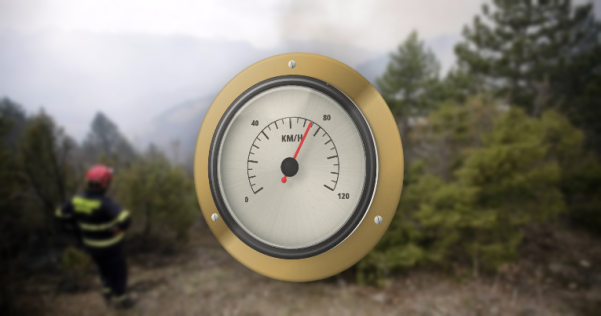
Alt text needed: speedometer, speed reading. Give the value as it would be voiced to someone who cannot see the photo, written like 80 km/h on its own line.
75 km/h
